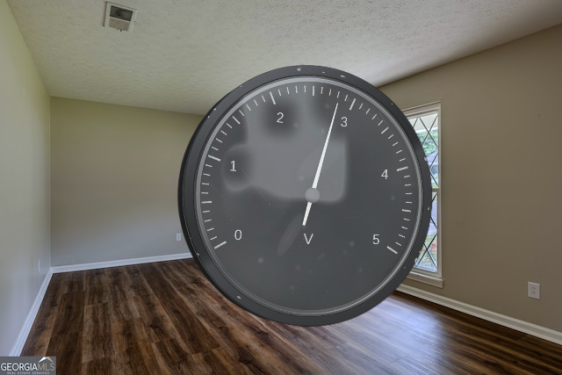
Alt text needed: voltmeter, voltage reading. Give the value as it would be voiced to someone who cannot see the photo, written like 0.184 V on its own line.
2.8 V
